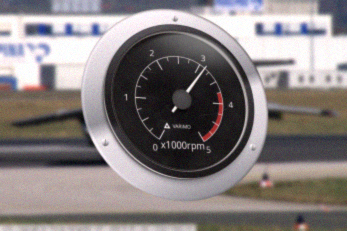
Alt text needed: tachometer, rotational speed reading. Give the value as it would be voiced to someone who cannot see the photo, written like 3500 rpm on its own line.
3125 rpm
